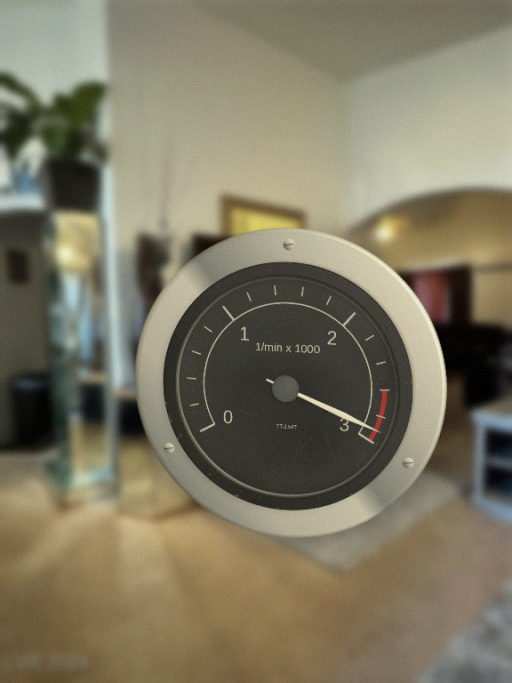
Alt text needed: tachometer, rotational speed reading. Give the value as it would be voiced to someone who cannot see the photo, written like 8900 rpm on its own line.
2900 rpm
